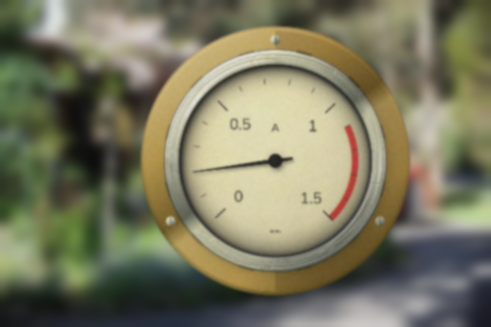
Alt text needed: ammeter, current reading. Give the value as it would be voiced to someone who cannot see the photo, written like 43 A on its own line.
0.2 A
